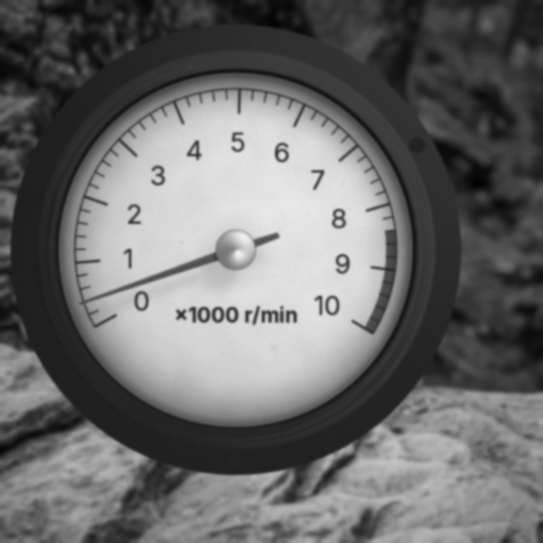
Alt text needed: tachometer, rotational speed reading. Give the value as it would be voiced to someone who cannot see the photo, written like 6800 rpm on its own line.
400 rpm
